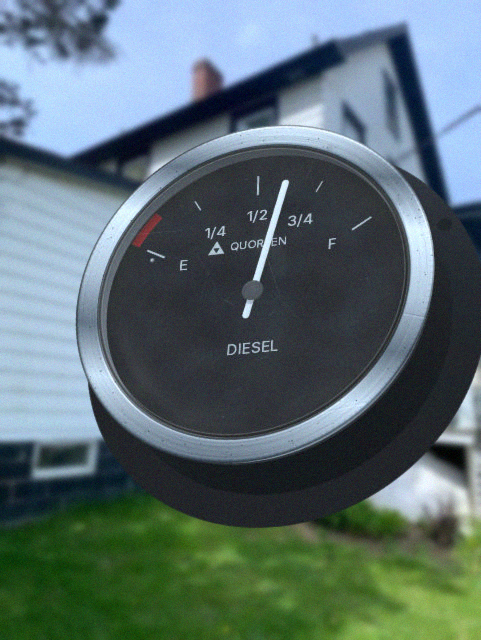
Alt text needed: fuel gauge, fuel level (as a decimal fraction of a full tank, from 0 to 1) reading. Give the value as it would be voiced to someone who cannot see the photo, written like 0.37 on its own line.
0.625
